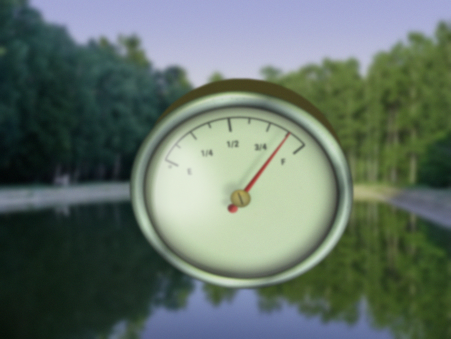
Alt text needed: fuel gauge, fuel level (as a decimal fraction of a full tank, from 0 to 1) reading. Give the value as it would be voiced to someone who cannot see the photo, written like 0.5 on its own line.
0.875
